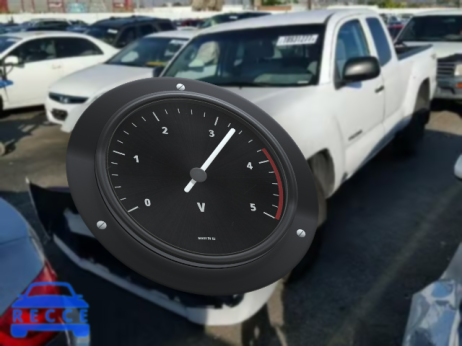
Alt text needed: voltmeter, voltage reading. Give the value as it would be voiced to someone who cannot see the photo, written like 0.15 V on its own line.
3.3 V
